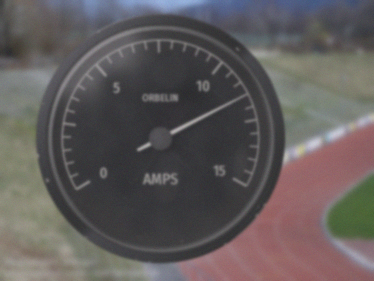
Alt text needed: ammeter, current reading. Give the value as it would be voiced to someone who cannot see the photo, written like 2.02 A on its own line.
11.5 A
